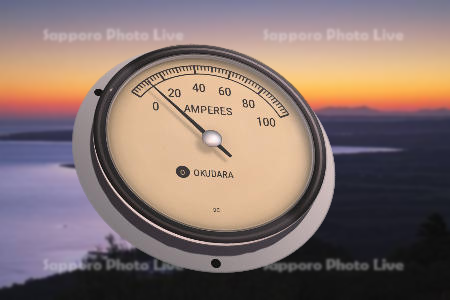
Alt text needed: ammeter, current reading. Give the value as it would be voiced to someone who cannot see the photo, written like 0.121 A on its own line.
10 A
